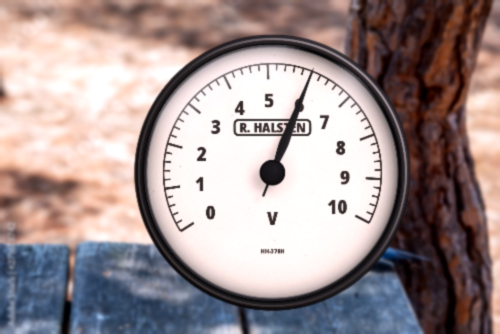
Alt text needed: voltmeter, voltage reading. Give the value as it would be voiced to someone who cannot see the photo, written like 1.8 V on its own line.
6 V
